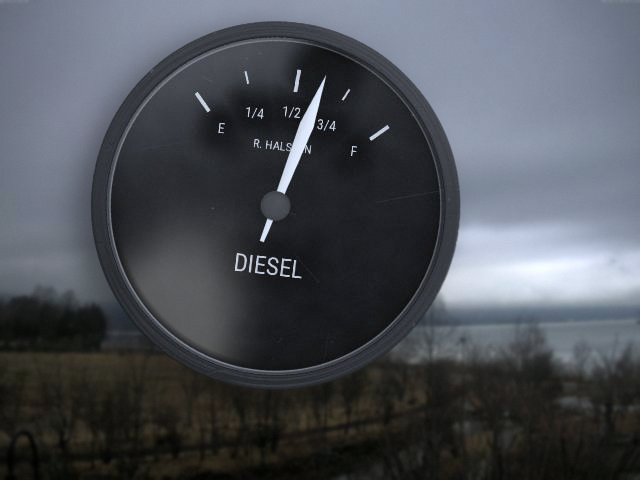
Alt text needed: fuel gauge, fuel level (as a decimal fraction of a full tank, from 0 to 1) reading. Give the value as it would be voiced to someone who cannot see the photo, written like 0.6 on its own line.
0.625
